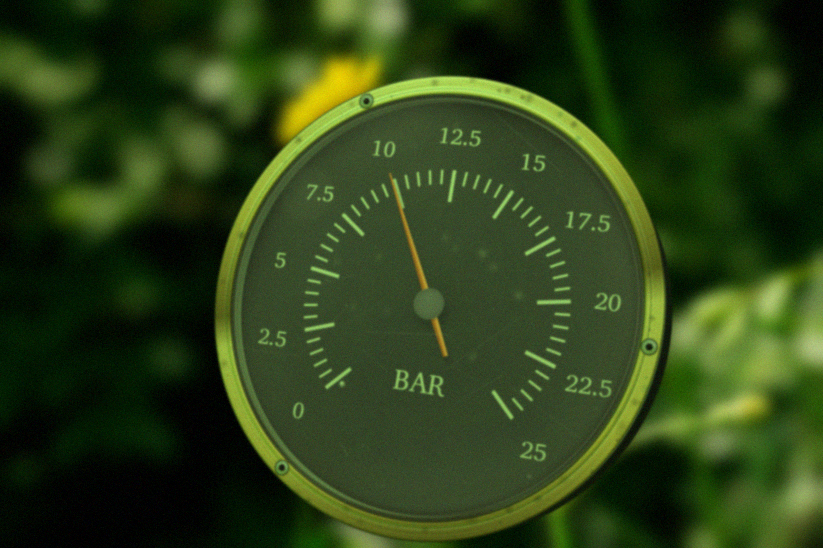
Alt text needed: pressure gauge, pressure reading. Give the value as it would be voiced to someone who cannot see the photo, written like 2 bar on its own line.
10 bar
